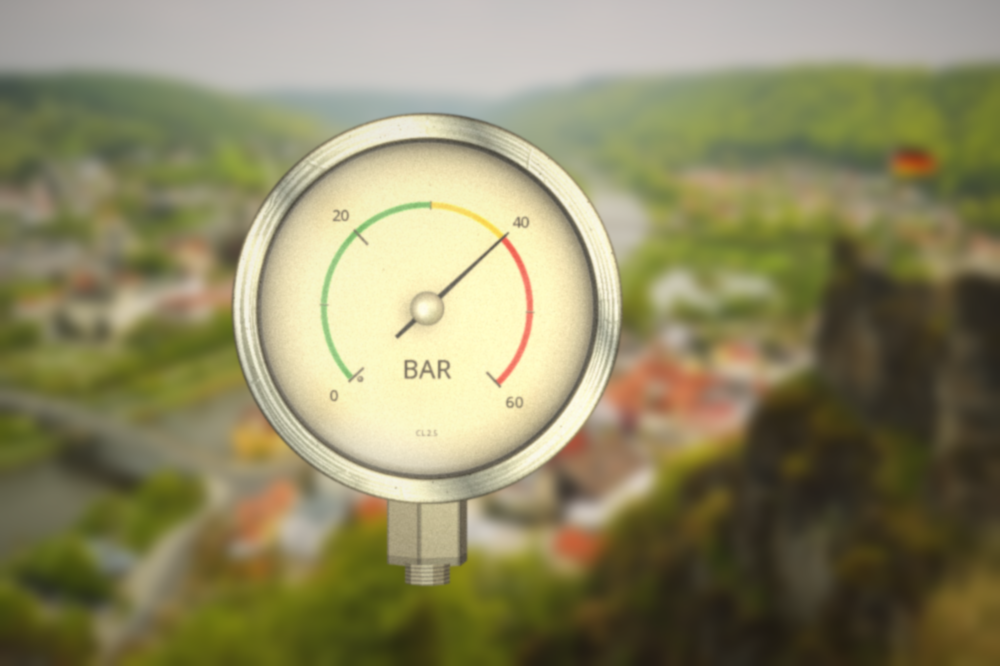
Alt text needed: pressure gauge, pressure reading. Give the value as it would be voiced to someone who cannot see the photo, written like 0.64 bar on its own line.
40 bar
